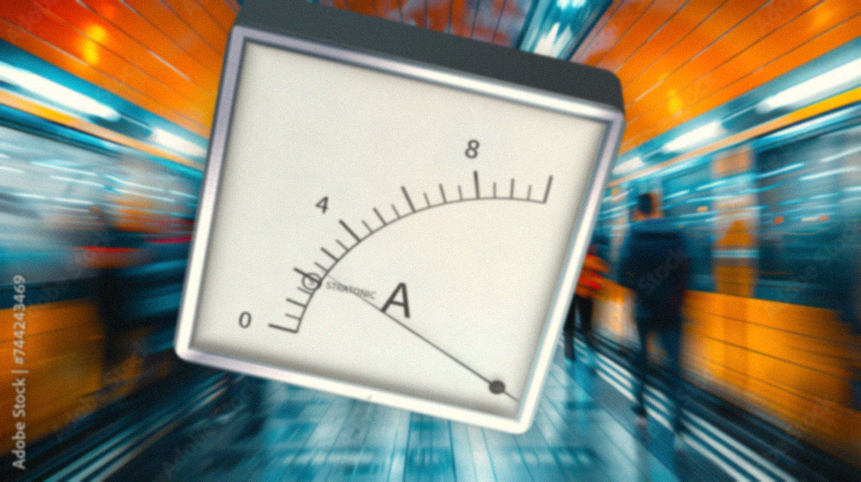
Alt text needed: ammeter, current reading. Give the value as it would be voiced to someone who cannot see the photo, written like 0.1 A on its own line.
2.5 A
